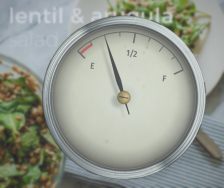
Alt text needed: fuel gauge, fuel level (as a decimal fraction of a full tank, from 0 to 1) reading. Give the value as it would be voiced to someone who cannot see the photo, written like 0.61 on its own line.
0.25
